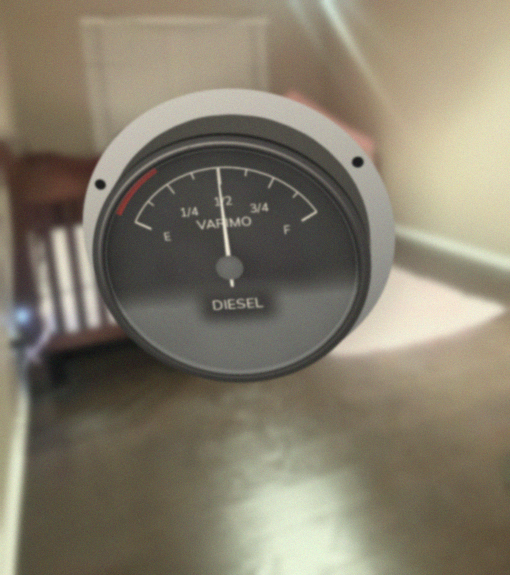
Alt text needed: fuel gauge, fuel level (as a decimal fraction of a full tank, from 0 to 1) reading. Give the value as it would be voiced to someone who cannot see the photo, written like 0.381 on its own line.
0.5
